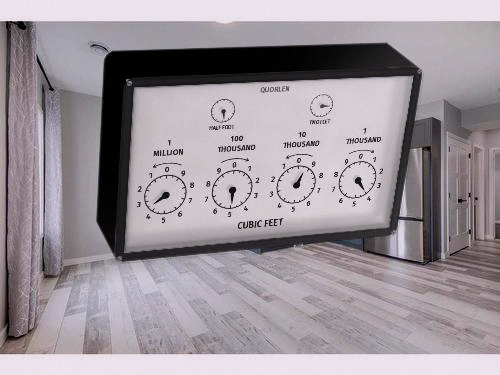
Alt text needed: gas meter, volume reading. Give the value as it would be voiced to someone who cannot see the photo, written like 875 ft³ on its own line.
349400 ft³
